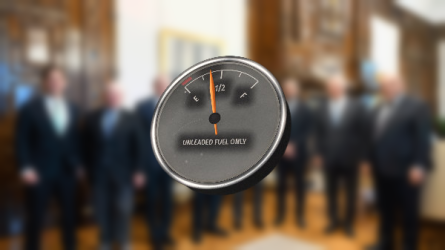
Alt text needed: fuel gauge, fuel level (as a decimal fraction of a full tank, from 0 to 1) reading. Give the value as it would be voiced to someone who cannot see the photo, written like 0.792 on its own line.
0.375
